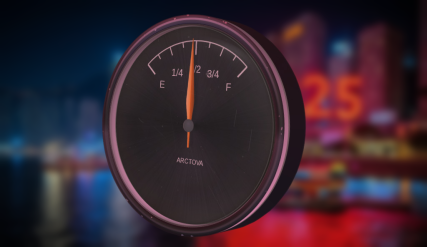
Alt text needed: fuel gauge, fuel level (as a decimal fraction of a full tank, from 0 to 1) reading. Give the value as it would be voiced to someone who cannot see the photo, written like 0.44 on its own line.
0.5
